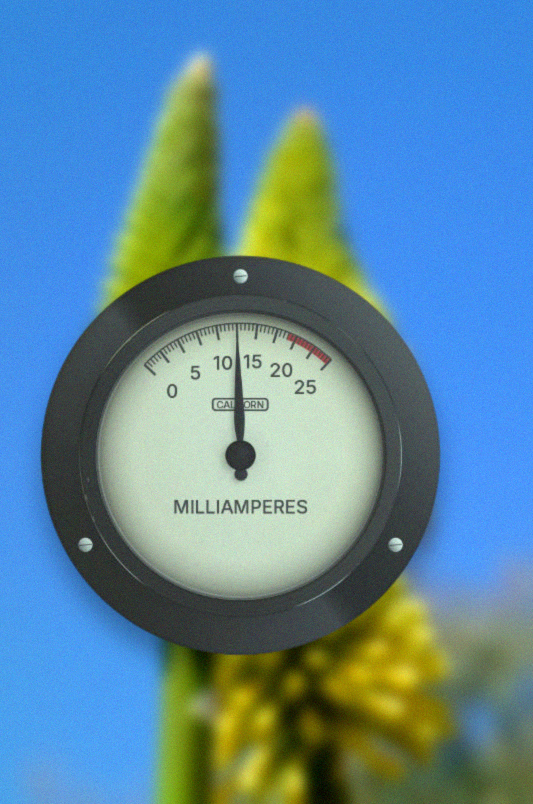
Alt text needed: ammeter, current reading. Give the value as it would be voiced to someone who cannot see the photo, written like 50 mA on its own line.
12.5 mA
